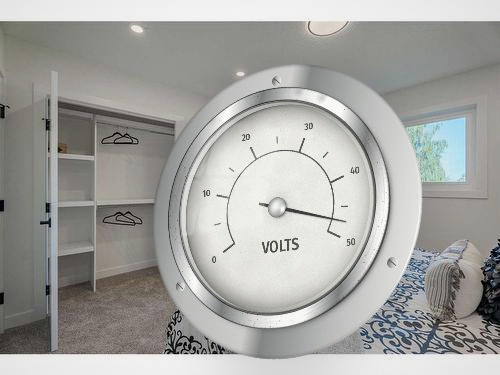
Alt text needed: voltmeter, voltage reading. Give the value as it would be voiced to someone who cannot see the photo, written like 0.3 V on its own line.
47.5 V
